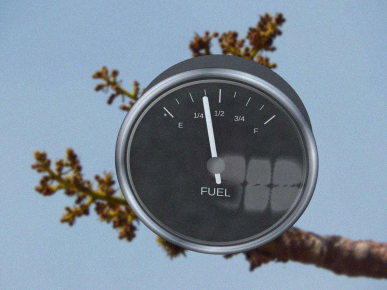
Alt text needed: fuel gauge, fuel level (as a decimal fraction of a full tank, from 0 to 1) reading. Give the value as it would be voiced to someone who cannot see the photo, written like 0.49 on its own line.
0.375
